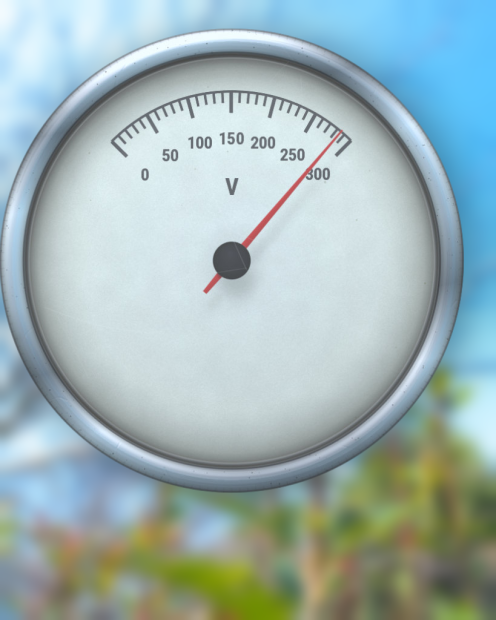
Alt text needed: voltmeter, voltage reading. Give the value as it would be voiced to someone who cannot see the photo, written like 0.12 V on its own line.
285 V
